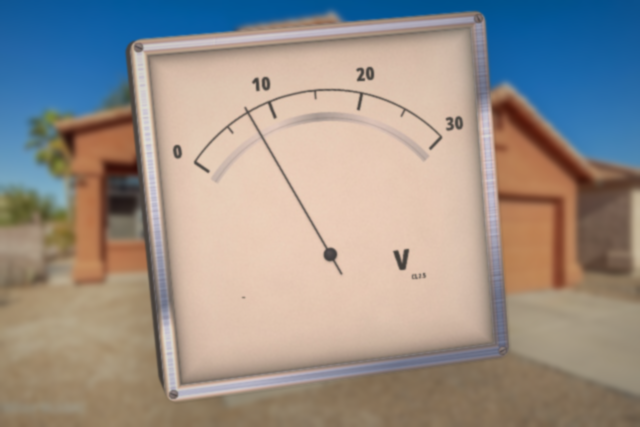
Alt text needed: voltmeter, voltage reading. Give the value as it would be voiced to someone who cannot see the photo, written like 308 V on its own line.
7.5 V
